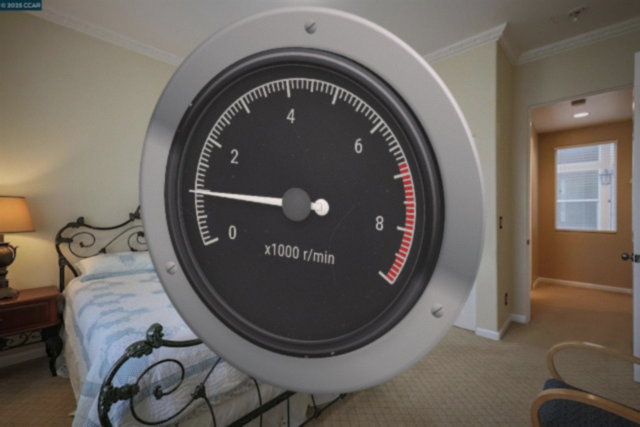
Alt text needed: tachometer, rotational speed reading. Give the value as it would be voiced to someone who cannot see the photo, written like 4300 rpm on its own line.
1000 rpm
